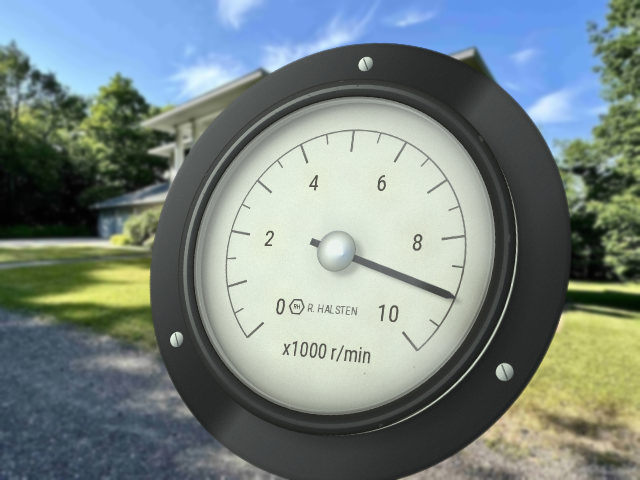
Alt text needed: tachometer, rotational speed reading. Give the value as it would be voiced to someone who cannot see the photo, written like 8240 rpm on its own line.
9000 rpm
